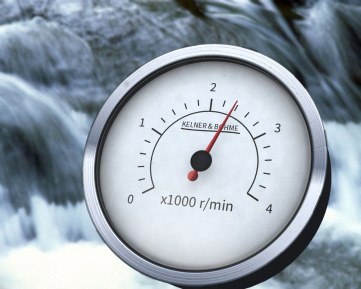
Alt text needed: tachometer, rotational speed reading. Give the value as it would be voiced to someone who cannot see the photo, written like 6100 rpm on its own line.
2400 rpm
